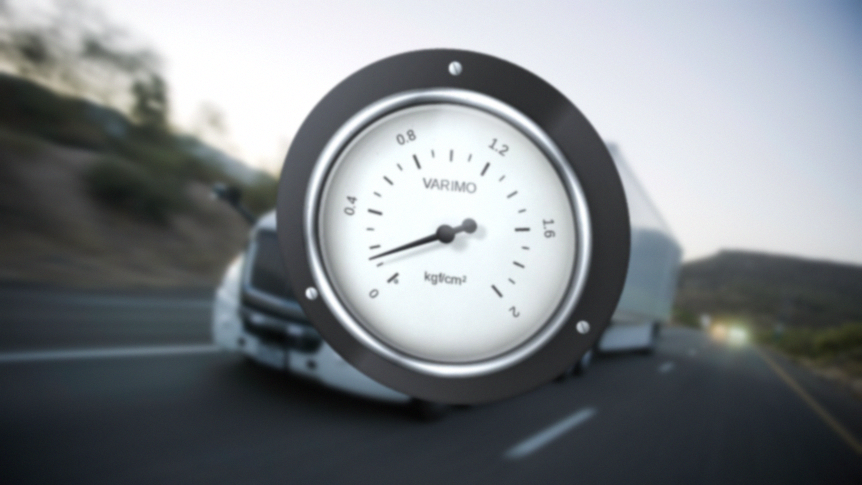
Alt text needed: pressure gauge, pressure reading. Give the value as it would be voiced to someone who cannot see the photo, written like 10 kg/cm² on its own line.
0.15 kg/cm²
